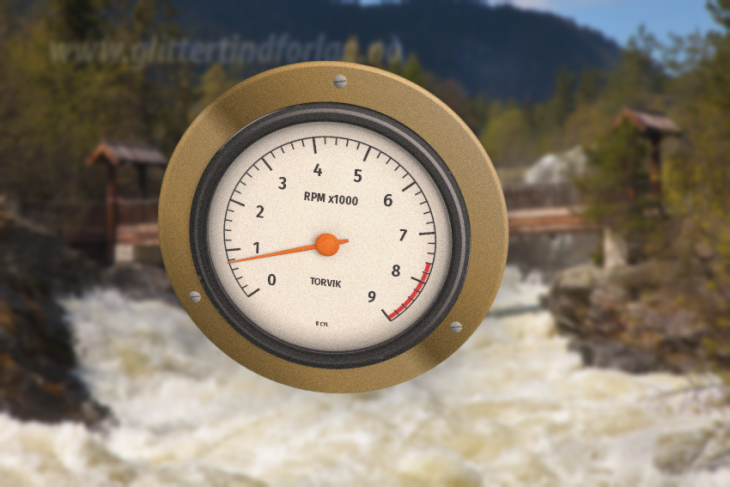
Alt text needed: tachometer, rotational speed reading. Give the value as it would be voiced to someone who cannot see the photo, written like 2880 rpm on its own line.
800 rpm
